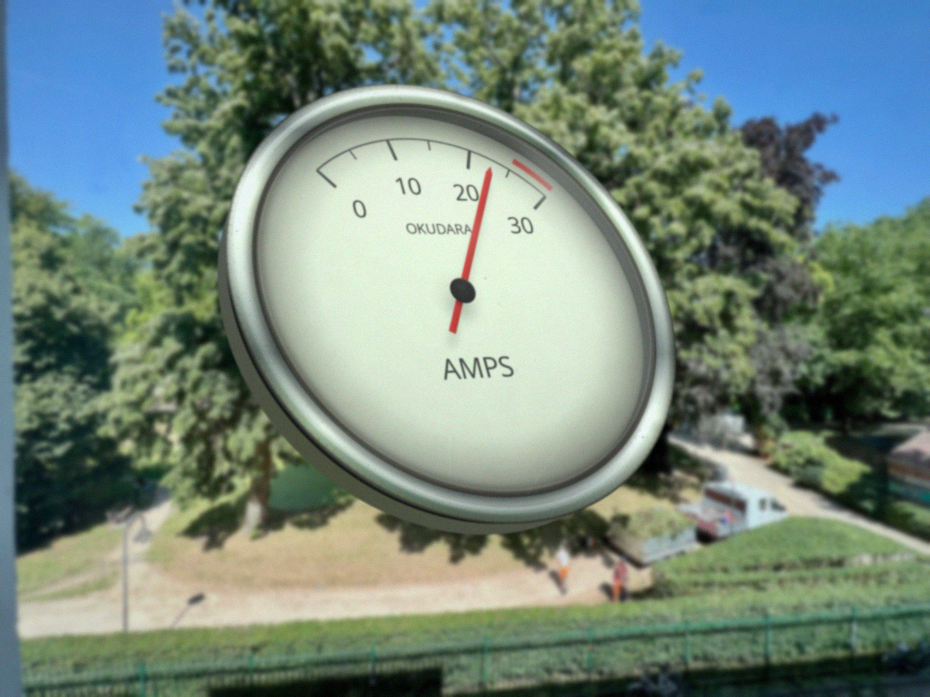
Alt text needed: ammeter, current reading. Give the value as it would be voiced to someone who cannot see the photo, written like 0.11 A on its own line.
22.5 A
